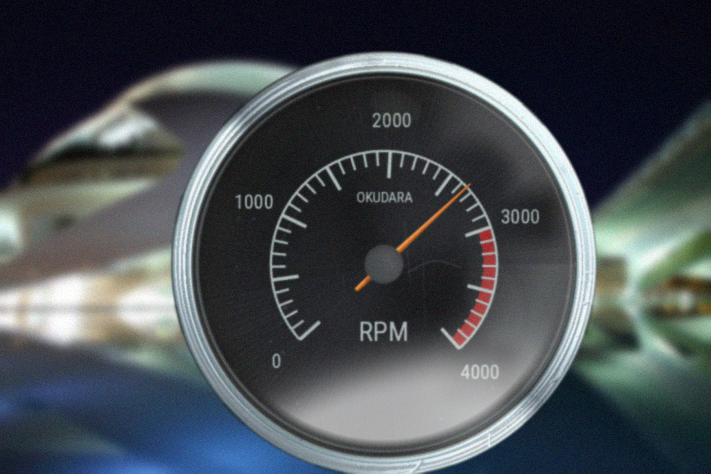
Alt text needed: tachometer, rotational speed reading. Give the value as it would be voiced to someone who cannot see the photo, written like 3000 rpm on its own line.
2650 rpm
